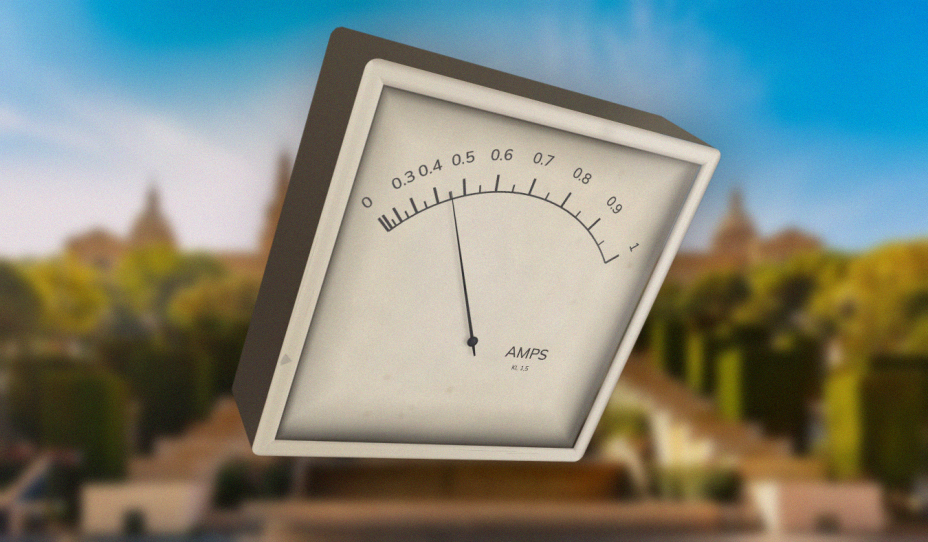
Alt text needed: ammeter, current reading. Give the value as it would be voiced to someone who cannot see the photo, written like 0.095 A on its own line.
0.45 A
